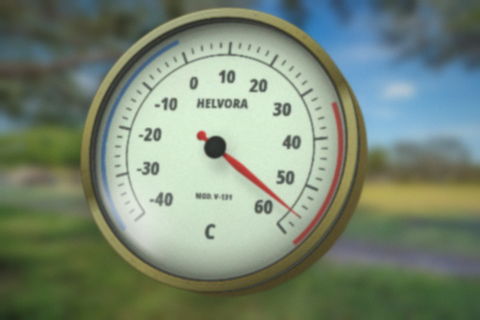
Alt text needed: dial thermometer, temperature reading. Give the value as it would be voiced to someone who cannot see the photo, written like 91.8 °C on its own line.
56 °C
